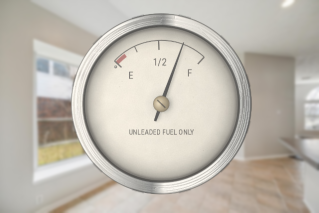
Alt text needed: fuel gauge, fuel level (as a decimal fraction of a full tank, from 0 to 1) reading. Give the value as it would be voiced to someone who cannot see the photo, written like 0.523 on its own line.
0.75
